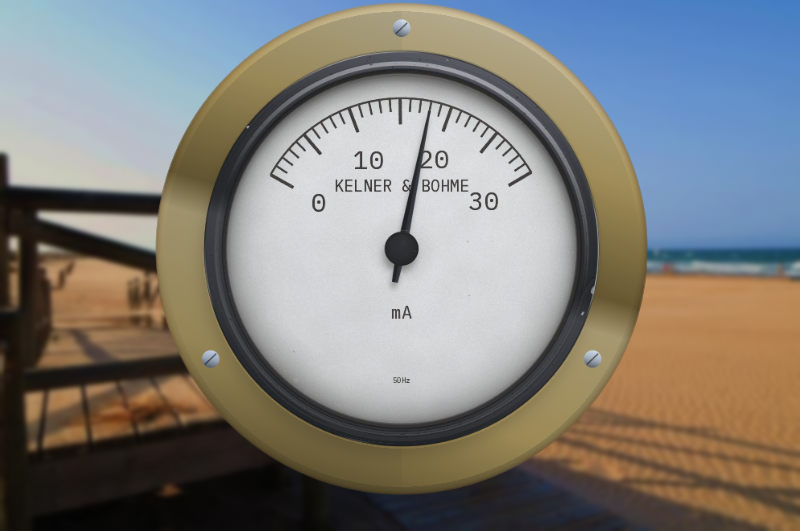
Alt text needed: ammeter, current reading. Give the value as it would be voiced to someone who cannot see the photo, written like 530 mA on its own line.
18 mA
